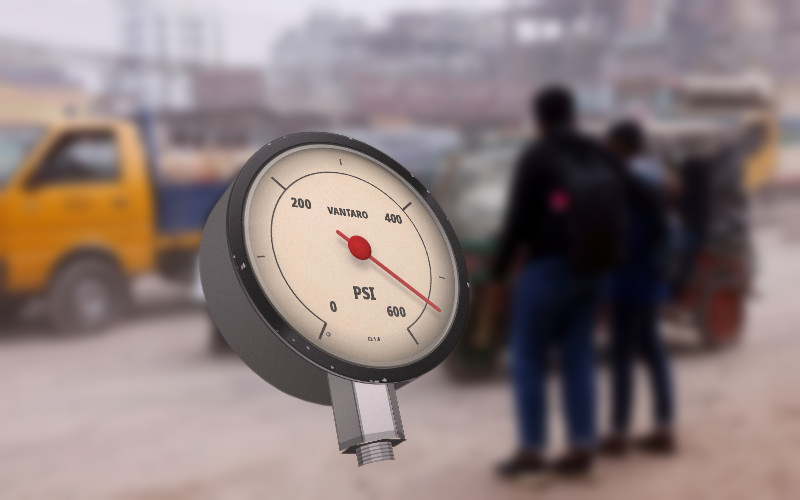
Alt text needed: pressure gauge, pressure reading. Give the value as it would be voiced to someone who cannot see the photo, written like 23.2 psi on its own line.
550 psi
